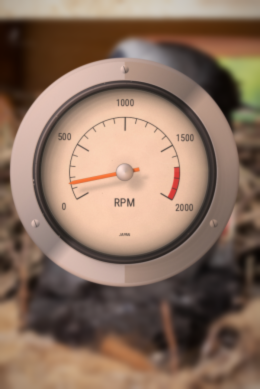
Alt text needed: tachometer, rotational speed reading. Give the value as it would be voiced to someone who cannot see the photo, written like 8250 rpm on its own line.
150 rpm
